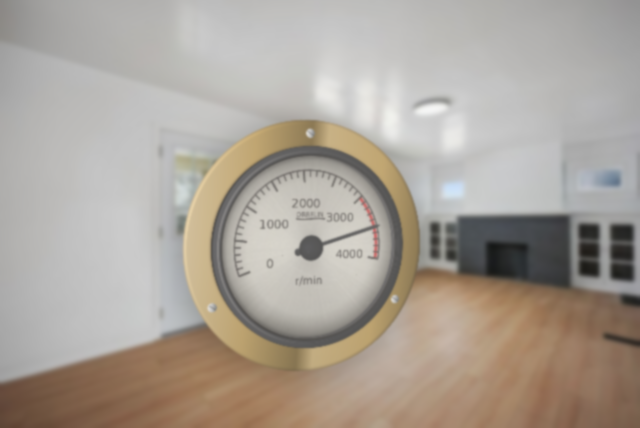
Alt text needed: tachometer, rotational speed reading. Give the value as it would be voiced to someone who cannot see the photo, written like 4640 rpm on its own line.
3500 rpm
